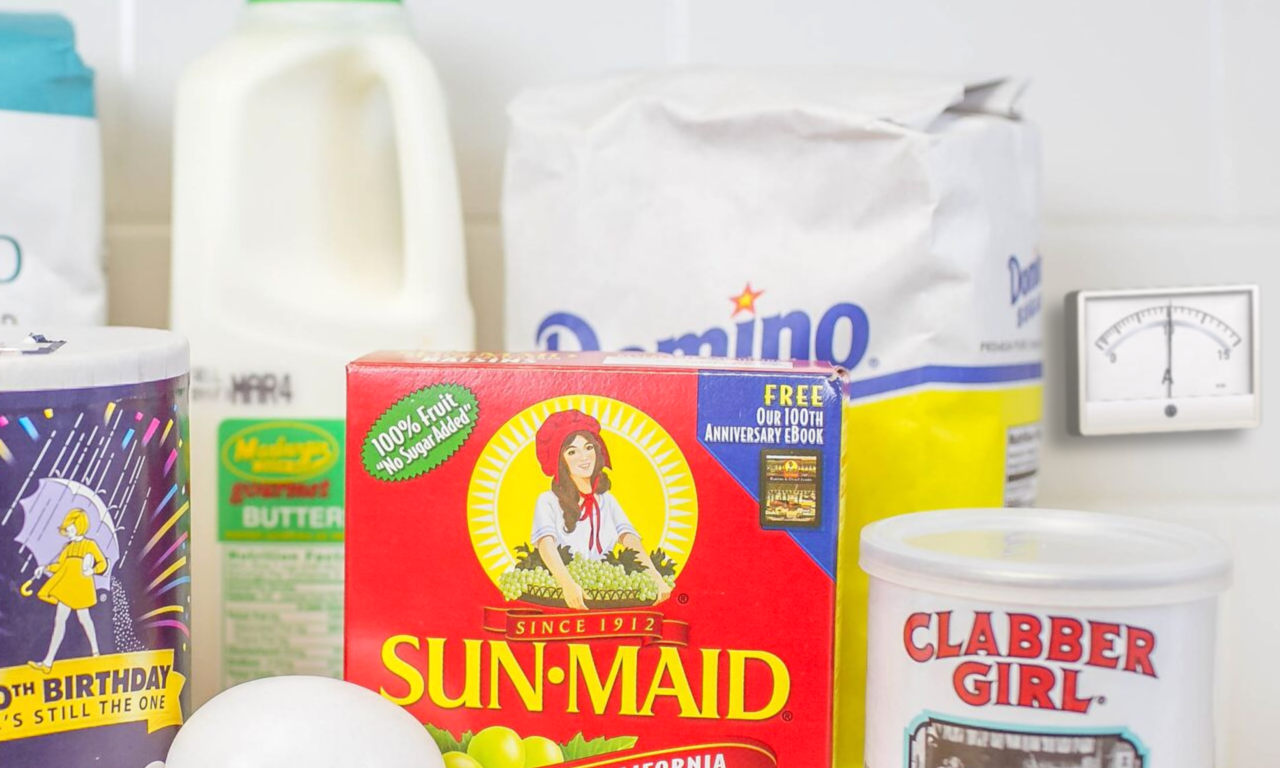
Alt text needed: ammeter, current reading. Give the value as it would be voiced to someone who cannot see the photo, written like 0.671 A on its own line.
10 A
